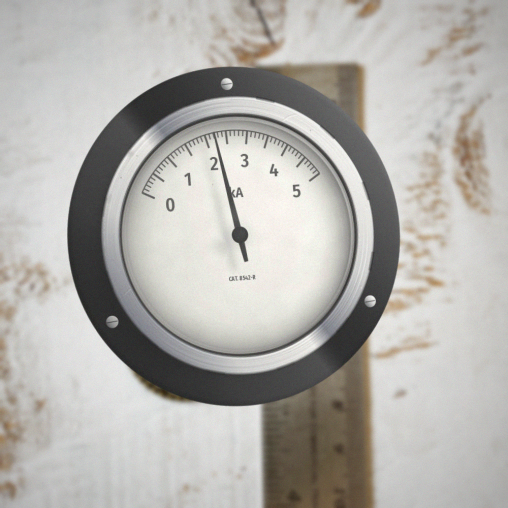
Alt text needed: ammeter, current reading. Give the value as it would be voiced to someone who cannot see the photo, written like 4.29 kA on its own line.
2.2 kA
